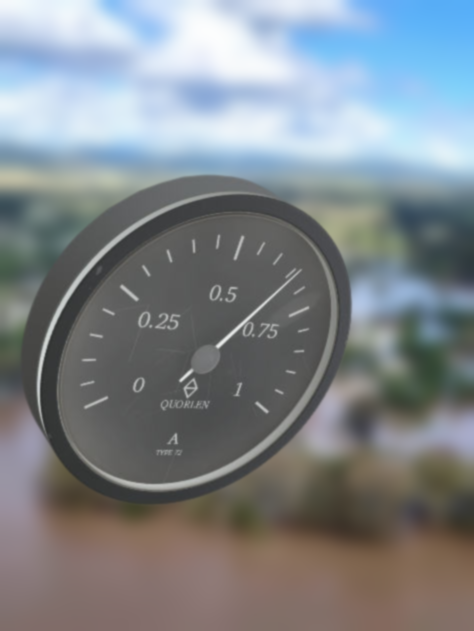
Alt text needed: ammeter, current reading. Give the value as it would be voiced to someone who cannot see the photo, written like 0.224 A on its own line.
0.65 A
